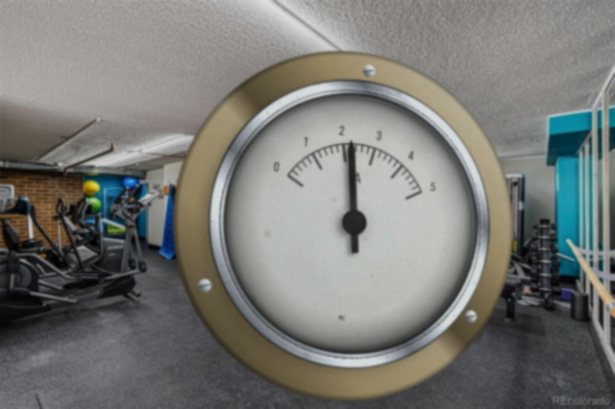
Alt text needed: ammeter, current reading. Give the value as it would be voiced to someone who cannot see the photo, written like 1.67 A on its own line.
2.2 A
